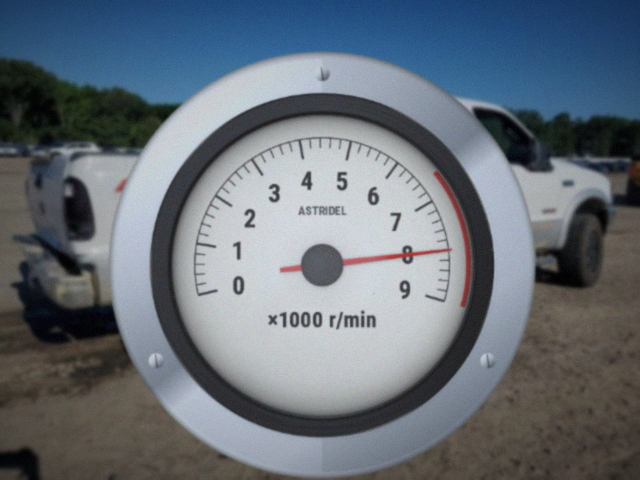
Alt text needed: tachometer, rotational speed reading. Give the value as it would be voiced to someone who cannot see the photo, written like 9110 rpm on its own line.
8000 rpm
